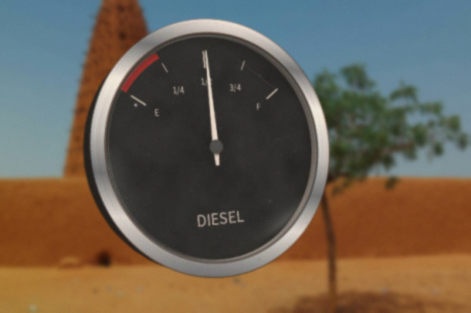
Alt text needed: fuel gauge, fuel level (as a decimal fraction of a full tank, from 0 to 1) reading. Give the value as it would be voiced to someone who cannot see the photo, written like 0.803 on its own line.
0.5
